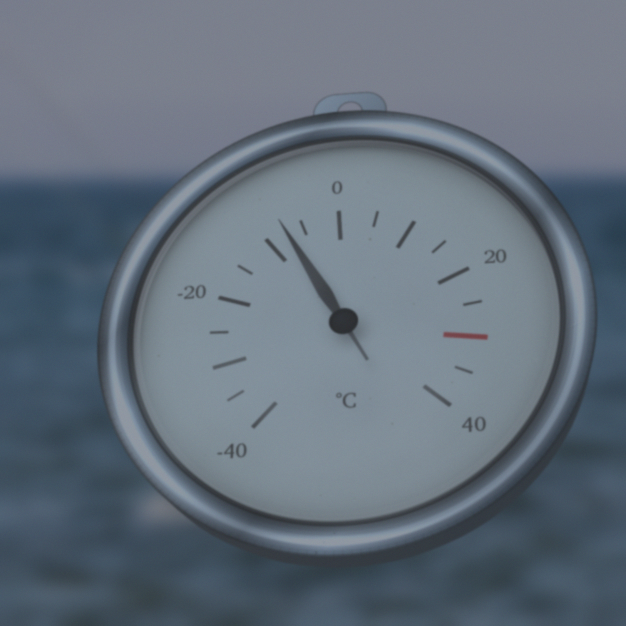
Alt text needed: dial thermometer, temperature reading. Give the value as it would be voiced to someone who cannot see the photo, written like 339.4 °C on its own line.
-7.5 °C
